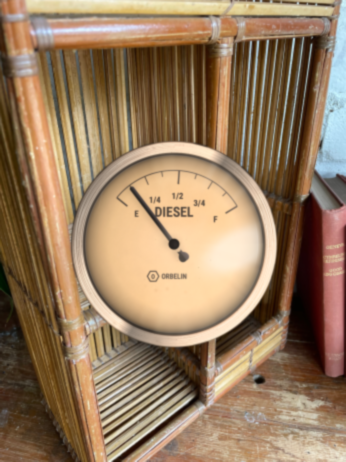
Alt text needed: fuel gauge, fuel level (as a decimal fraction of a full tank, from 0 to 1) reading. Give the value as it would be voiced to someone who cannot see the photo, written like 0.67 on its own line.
0.125
